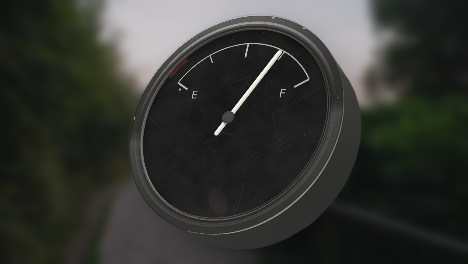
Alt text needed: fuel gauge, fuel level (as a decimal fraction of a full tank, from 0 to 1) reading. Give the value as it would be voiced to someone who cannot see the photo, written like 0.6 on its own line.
0.75
